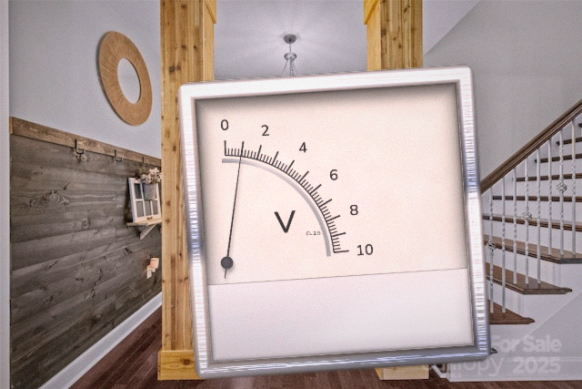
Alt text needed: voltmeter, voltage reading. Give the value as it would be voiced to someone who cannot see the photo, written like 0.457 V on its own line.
1 V
